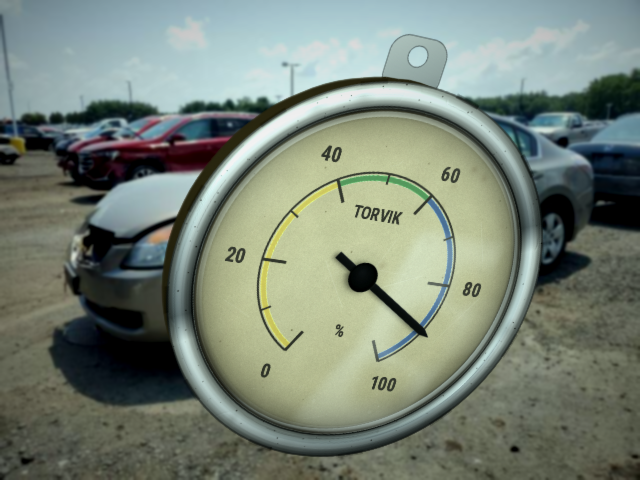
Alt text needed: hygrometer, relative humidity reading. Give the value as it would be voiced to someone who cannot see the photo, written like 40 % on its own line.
90 %
